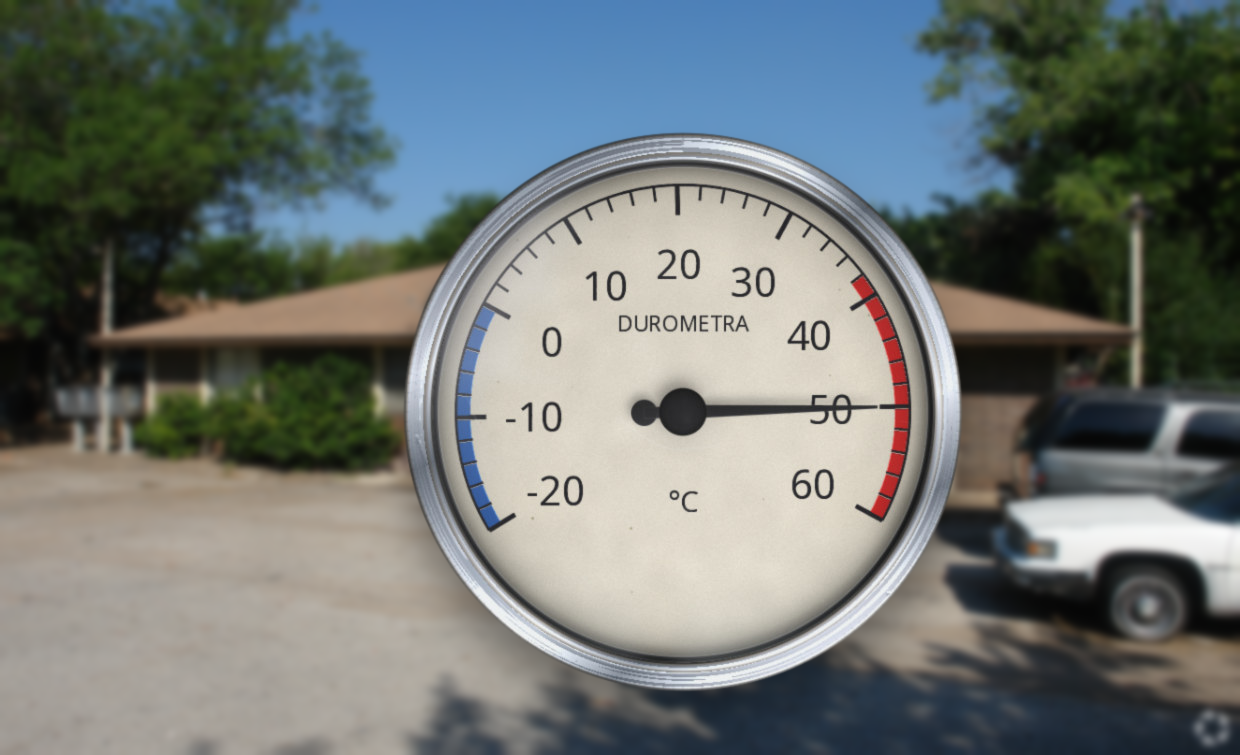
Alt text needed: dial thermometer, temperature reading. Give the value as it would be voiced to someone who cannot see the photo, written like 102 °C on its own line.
50 °C
